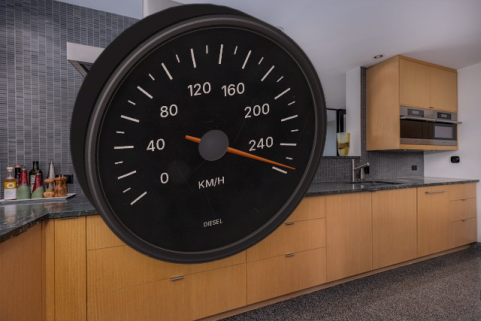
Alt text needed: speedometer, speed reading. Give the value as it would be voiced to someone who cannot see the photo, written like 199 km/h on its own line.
255 km/h
